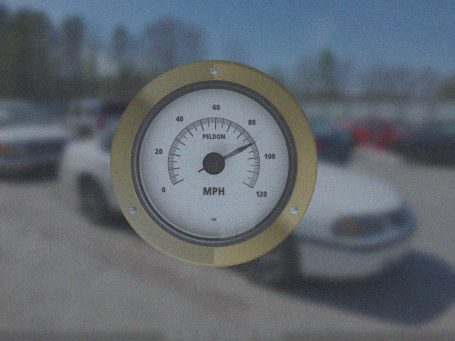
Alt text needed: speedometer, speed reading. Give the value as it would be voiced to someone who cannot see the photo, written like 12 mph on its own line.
90 mph
